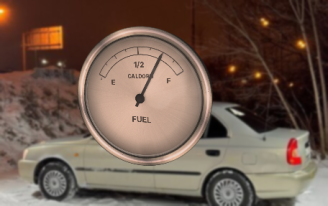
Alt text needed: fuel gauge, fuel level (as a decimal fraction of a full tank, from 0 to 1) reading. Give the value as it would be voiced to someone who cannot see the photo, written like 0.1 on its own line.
0.75
